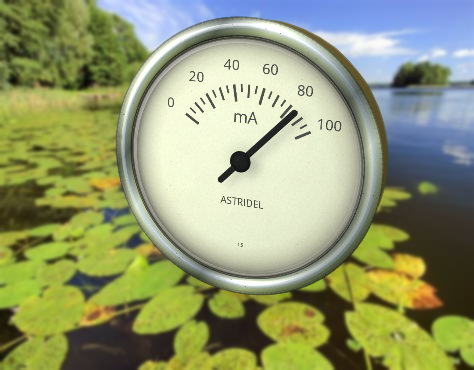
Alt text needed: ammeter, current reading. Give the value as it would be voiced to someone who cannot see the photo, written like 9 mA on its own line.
85 mA
